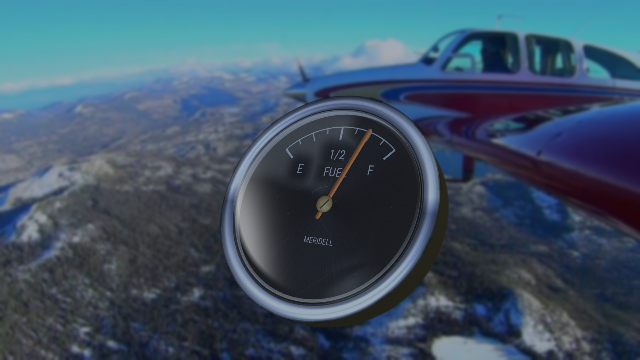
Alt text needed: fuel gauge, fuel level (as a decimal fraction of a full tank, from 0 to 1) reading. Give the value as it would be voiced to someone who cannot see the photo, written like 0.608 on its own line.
0.75
